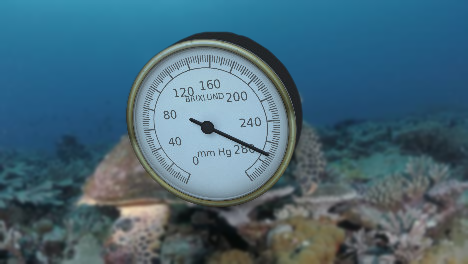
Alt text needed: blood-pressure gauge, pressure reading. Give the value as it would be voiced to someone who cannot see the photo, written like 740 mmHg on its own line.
270 mmHg
